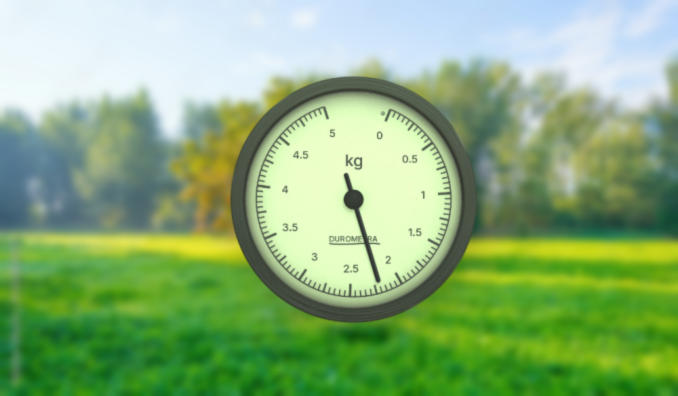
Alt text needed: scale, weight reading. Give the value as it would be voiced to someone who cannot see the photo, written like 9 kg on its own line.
2.2 kg
